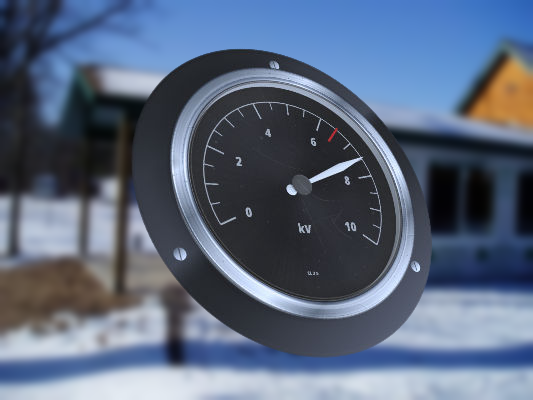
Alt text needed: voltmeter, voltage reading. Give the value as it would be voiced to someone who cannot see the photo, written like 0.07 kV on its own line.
7.5 kV
